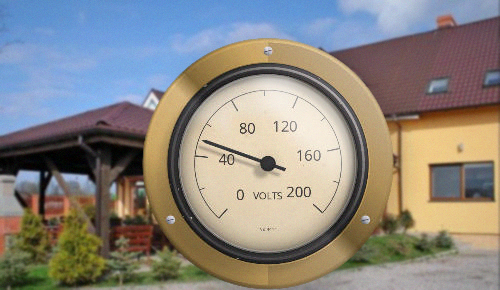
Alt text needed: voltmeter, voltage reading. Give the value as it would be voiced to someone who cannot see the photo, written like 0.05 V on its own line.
50 V
